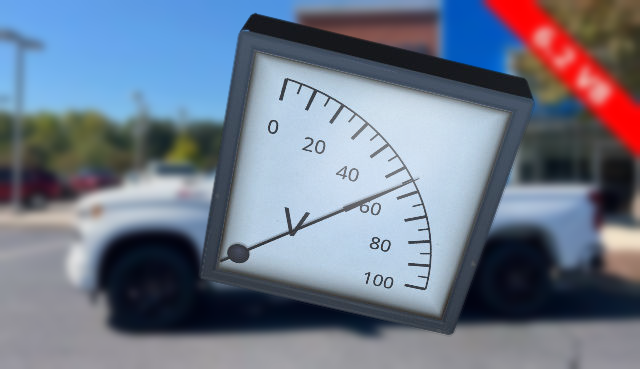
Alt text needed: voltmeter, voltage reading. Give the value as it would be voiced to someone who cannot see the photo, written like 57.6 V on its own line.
55 V
